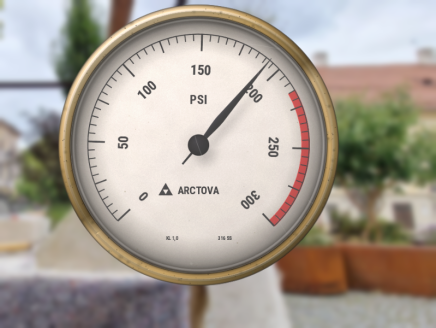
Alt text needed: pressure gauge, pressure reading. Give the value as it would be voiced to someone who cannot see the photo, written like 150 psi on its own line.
192.5 psi
